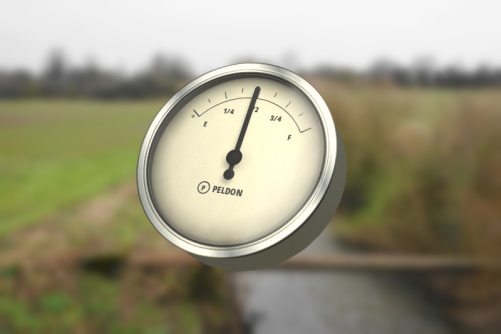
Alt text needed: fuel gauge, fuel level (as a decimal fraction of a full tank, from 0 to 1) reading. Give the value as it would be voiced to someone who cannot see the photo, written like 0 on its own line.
0.5
